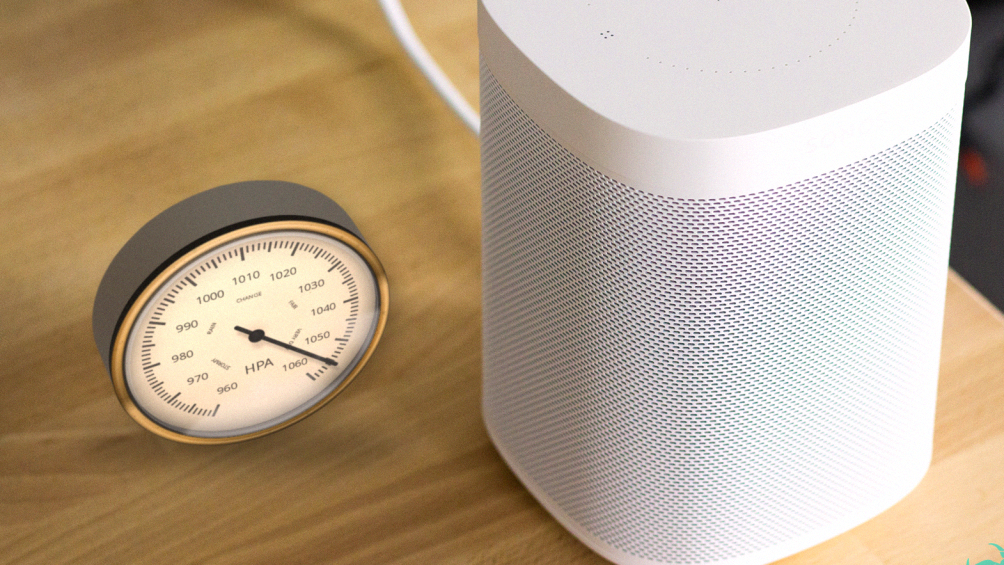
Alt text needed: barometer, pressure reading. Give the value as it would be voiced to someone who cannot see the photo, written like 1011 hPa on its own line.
1055 hPa
